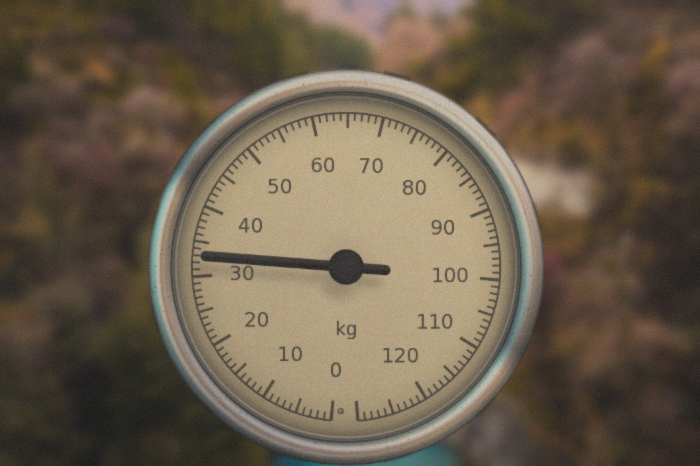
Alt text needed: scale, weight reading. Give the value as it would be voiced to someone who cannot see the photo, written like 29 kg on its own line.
33 kg
